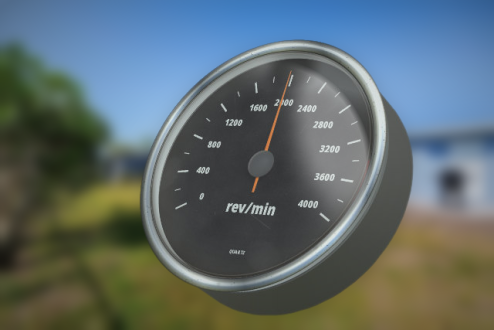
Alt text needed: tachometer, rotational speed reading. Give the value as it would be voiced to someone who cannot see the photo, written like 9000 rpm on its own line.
2000 rpm
